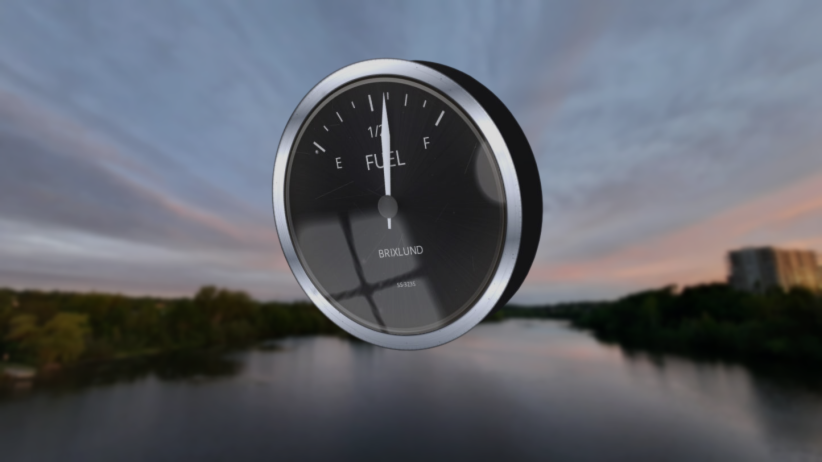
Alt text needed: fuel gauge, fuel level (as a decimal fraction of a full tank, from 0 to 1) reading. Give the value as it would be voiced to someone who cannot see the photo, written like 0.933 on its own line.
0.625
